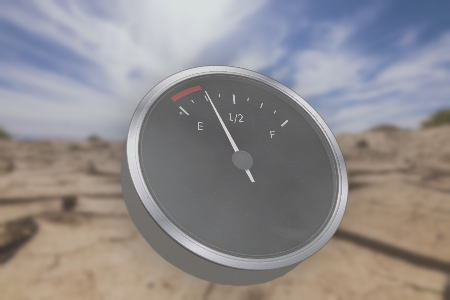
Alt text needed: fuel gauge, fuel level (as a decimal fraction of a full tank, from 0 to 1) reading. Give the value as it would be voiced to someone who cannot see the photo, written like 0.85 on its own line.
0.25
